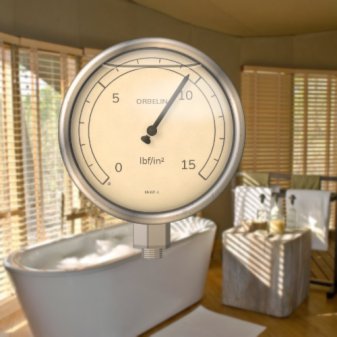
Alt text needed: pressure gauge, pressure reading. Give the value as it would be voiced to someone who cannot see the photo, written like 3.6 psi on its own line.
9.5 psi
